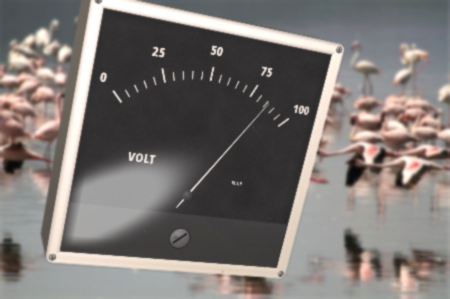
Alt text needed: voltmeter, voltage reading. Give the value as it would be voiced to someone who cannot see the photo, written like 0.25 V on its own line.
85 V
